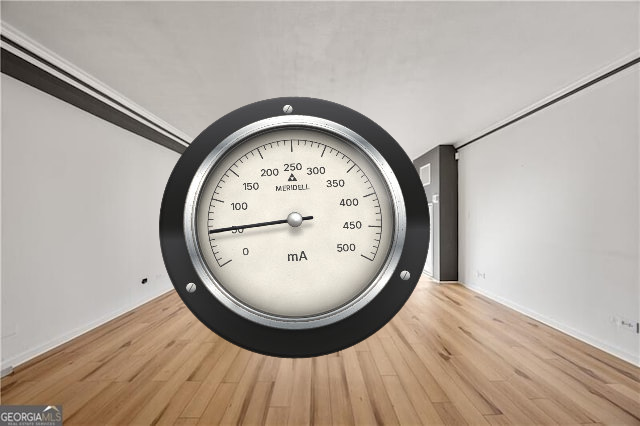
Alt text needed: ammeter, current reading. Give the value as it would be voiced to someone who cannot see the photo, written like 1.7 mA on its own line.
50 mA
